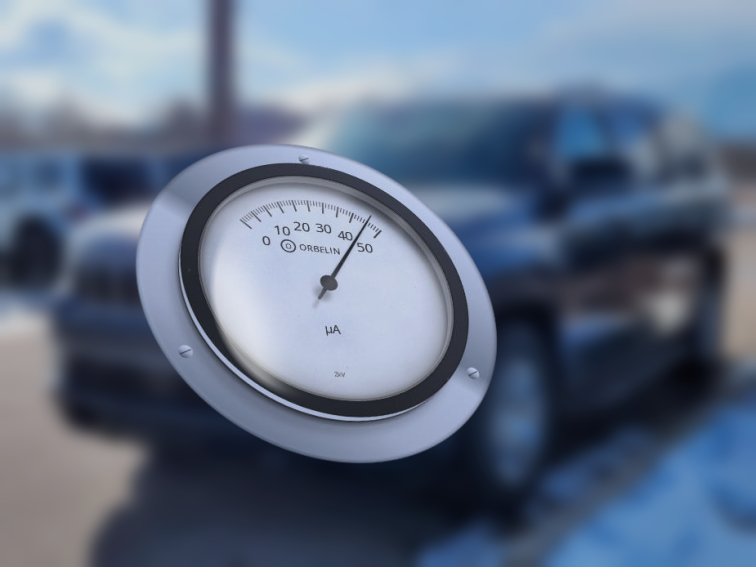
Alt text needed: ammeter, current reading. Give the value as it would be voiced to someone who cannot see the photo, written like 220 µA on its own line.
45 µA
